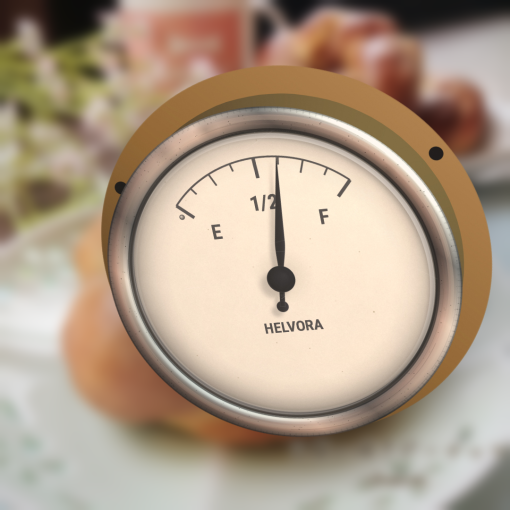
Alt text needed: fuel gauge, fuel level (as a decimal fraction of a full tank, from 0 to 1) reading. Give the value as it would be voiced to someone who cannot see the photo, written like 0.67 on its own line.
0.625
